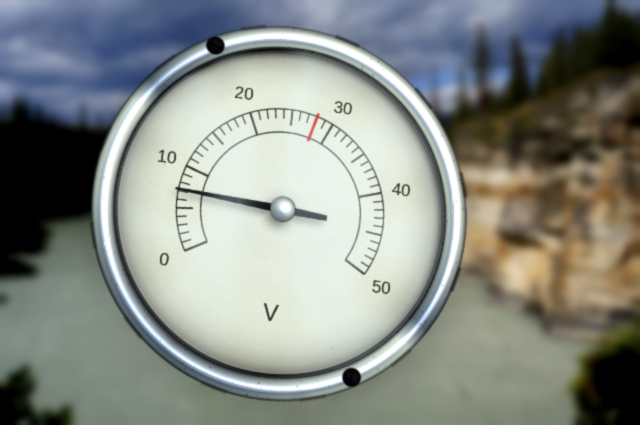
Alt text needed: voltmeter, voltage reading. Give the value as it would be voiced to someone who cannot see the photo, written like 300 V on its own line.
7 V
